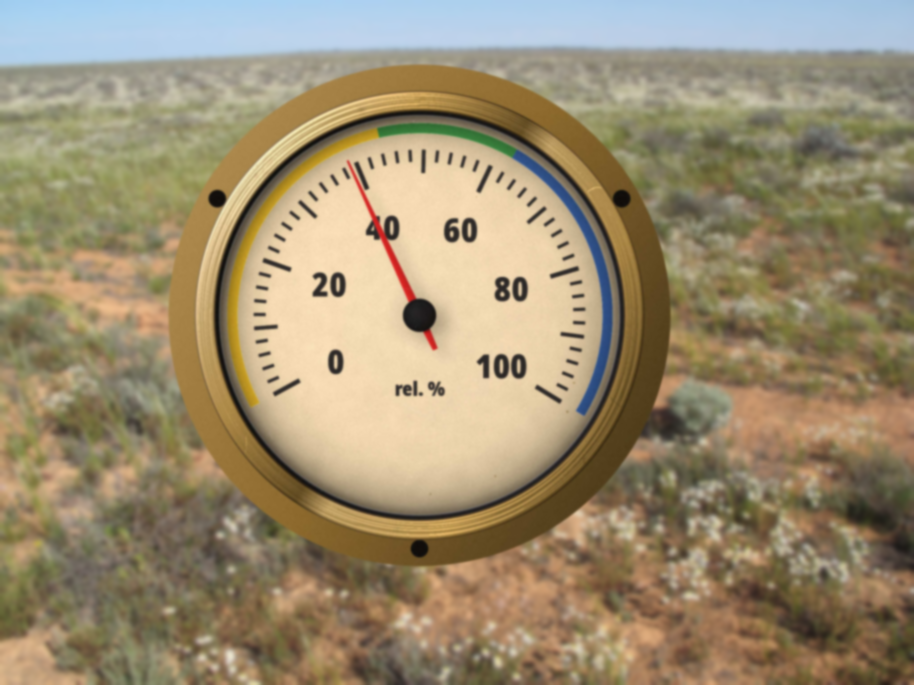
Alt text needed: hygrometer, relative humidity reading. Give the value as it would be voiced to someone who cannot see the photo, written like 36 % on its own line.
39 %
